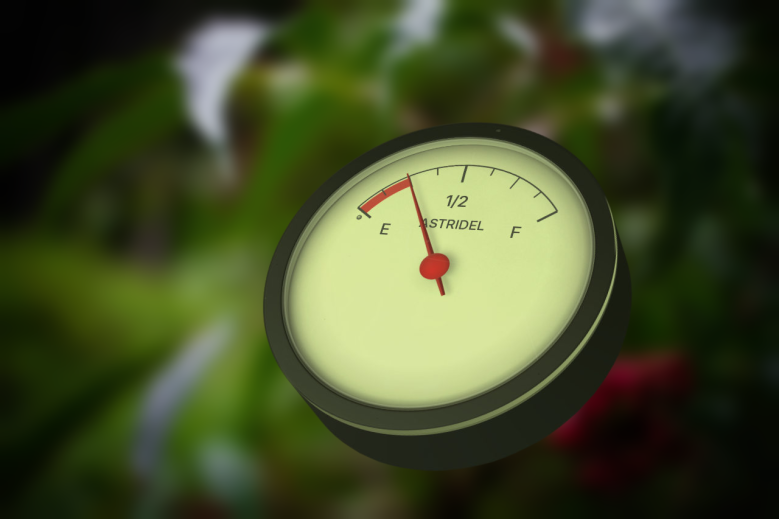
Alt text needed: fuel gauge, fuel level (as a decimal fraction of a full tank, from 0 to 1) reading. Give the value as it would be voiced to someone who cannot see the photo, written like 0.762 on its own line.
0.25
